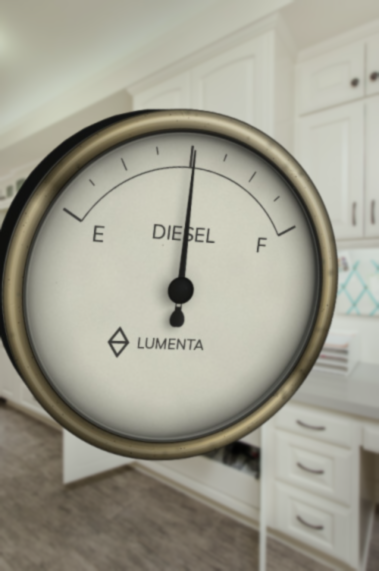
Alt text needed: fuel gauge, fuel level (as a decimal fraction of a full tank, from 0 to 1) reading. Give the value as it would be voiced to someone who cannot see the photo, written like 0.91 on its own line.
0.5
